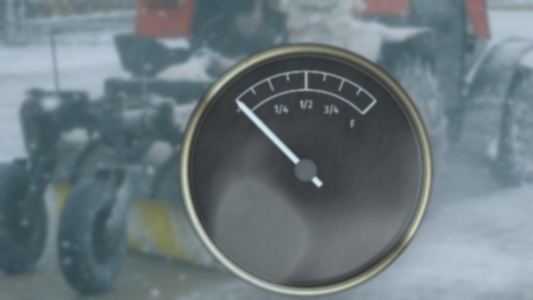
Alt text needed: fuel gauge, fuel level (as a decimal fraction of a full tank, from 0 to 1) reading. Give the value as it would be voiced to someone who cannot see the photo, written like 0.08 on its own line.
0
